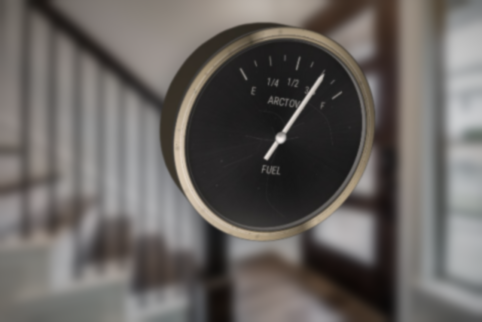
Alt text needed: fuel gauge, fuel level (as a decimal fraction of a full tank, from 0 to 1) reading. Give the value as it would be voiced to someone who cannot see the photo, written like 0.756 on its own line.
0.75
